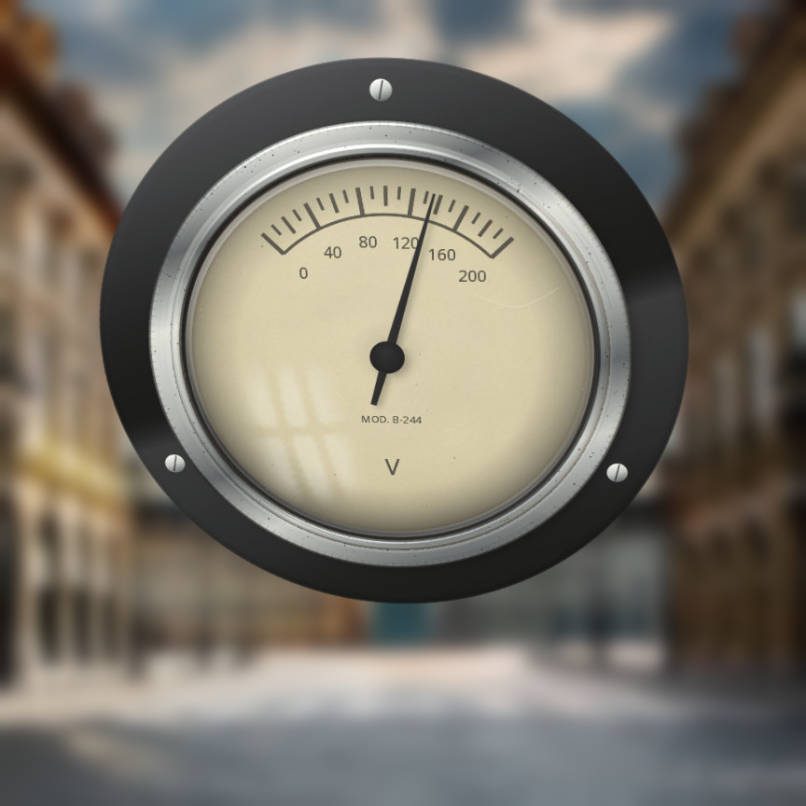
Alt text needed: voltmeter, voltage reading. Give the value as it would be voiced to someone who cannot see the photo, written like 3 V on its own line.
135 V
